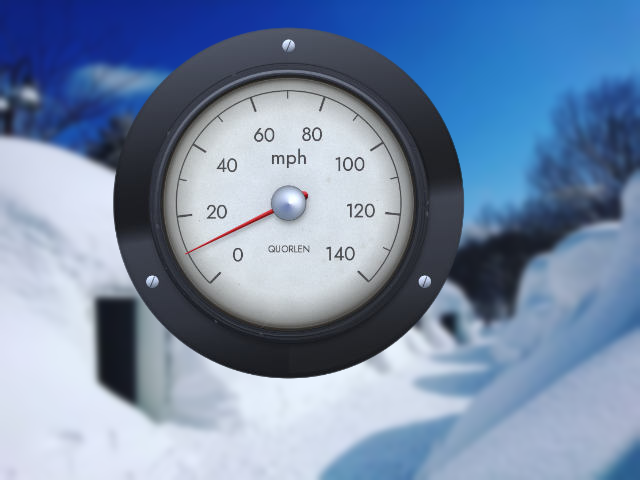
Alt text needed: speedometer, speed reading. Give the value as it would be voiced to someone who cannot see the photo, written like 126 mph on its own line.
10 mph
